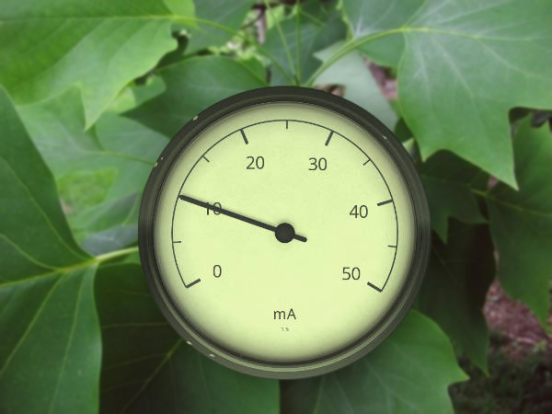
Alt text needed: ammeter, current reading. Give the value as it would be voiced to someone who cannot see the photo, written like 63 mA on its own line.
10 mA
